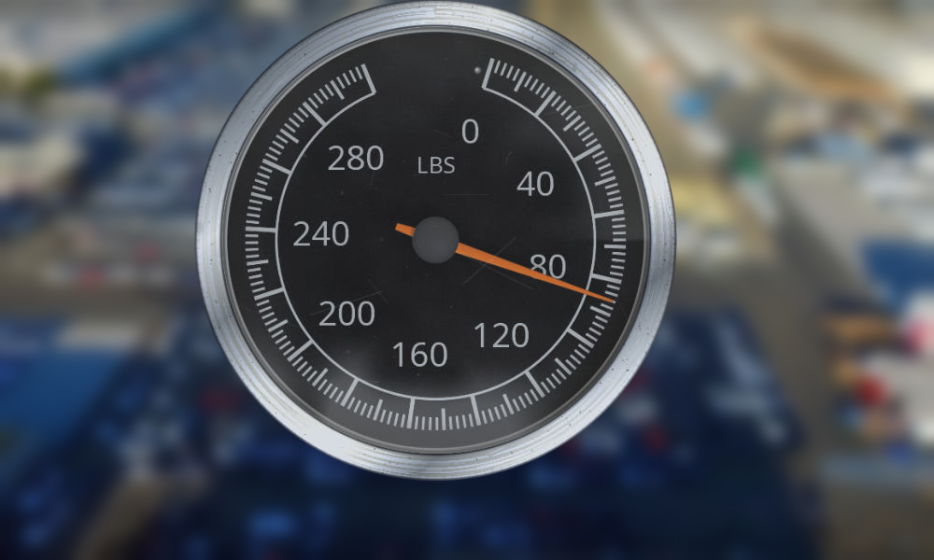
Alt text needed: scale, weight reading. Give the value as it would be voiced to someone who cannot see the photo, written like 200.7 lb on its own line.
86 lb
